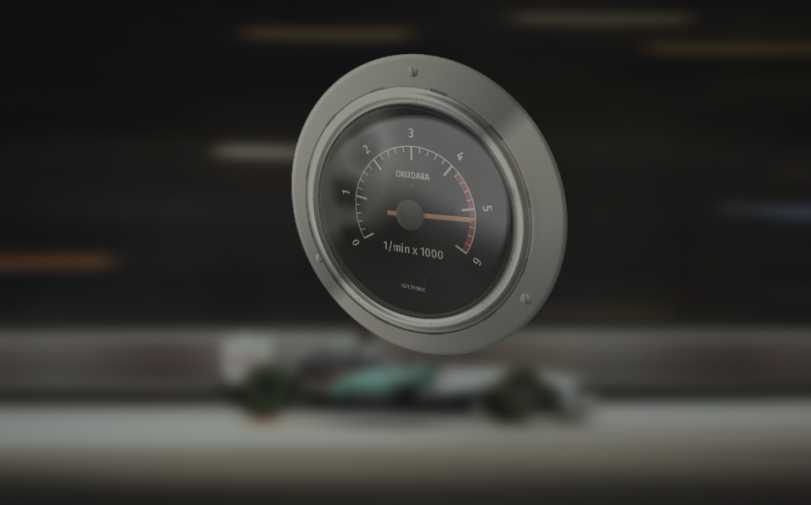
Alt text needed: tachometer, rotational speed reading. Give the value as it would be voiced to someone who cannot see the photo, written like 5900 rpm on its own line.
5200 rpm
